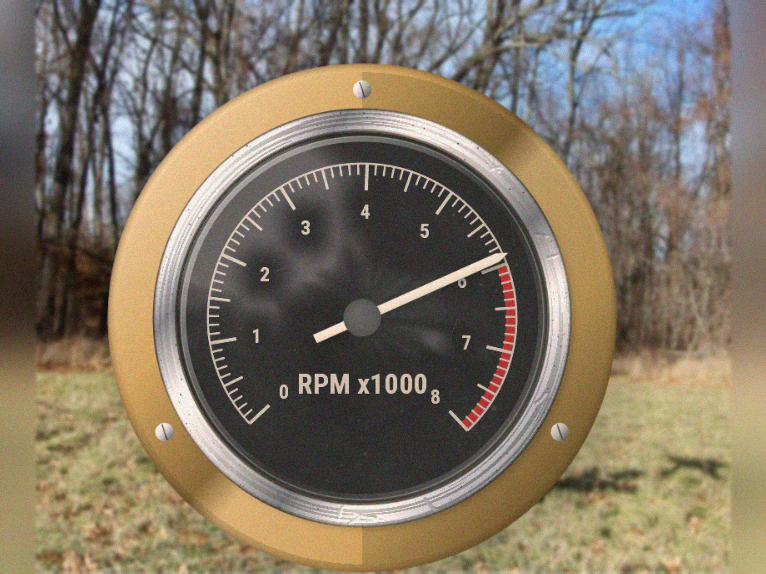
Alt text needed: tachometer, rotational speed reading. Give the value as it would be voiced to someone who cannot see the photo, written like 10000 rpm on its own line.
5900 rpm
